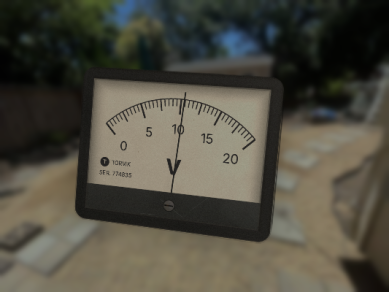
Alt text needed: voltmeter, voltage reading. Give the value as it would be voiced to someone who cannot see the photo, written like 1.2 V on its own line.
10.5 V
